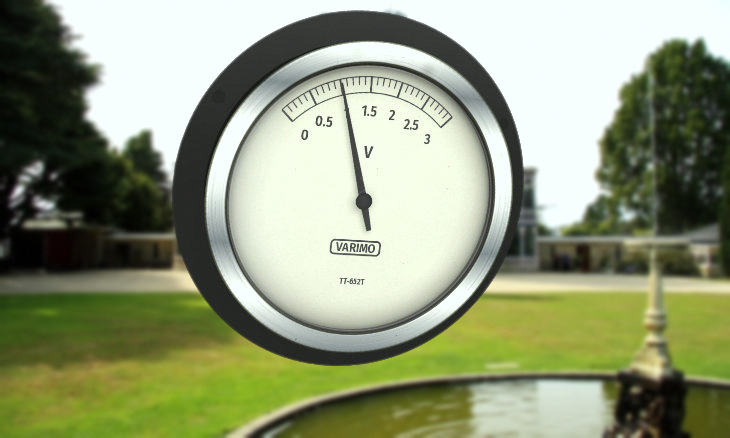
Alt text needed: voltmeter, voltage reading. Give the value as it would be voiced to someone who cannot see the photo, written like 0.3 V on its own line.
1 V
